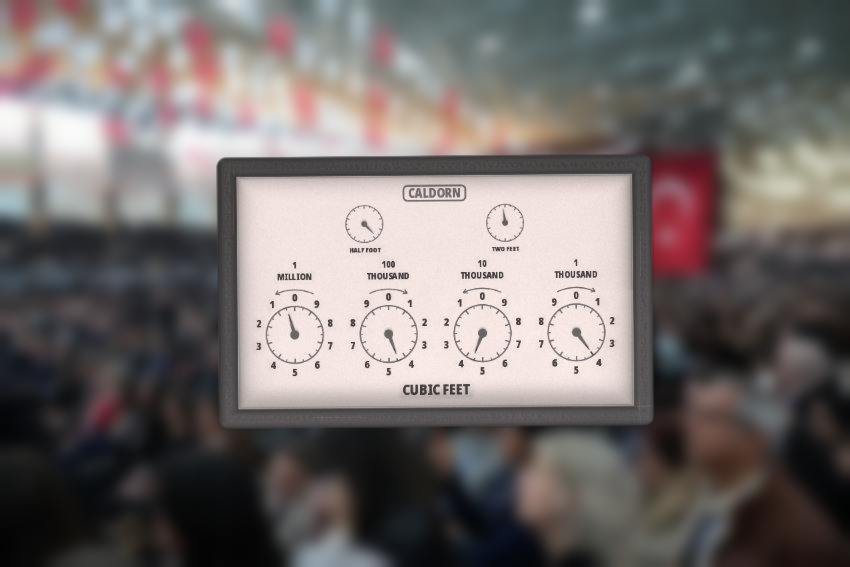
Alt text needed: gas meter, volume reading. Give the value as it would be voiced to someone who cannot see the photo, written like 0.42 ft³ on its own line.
44400 ft³
